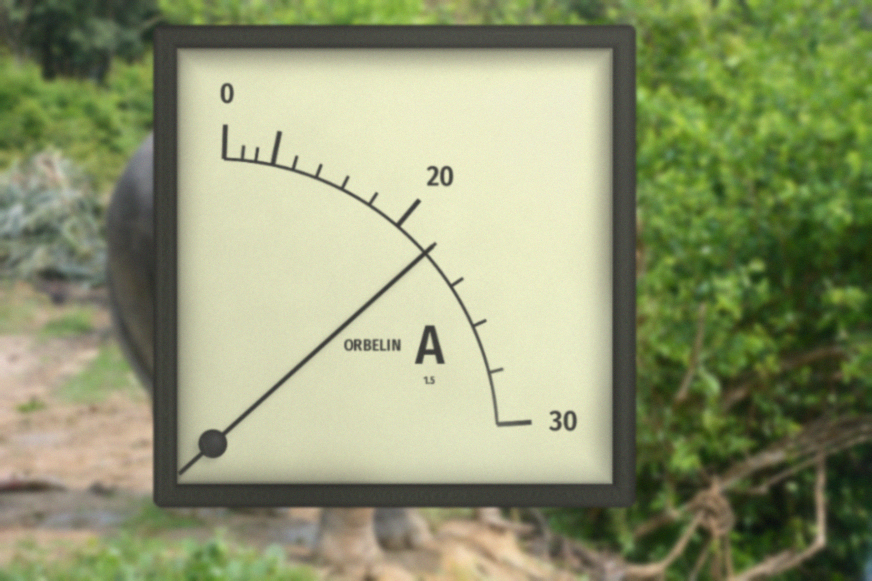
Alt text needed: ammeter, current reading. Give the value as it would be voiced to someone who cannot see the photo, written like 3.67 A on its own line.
22 A
